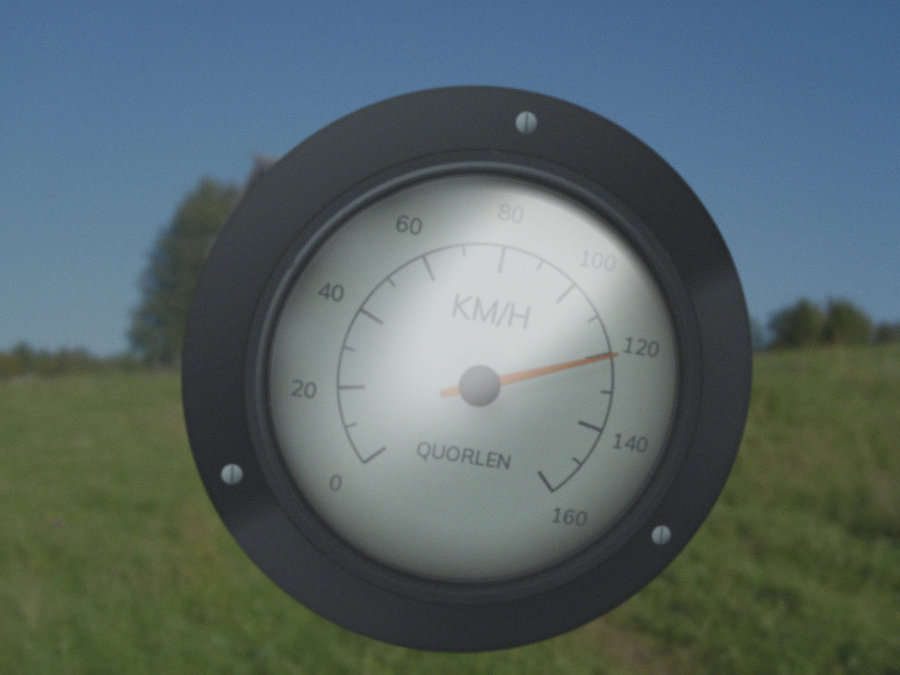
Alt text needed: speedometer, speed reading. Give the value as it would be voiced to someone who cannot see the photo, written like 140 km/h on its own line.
120 km/h
